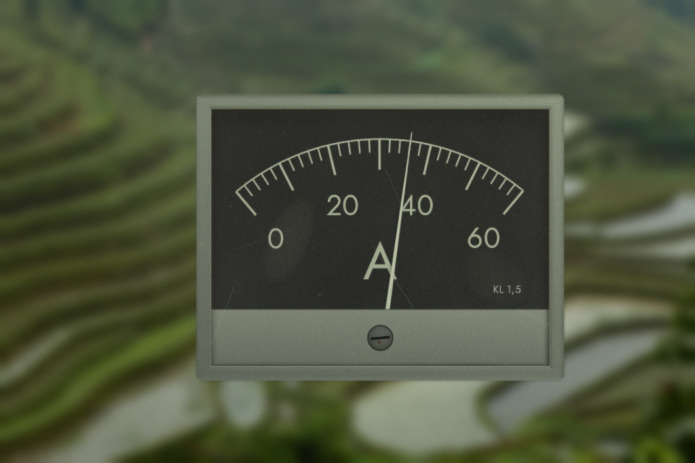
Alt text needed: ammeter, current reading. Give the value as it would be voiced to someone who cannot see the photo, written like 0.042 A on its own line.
36 A
